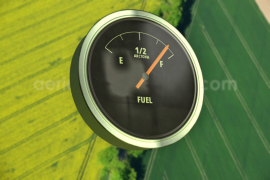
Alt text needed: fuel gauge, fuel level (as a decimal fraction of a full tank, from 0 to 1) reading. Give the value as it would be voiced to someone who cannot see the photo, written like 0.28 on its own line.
0.875
